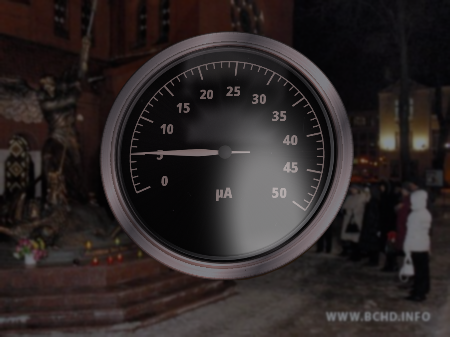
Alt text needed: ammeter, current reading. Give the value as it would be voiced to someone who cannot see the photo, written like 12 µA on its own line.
5 µA
